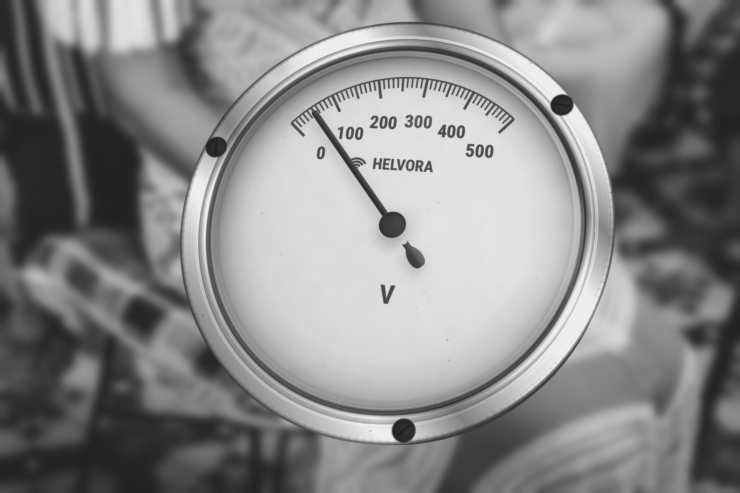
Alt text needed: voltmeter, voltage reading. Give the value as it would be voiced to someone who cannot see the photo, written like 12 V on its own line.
50 V
